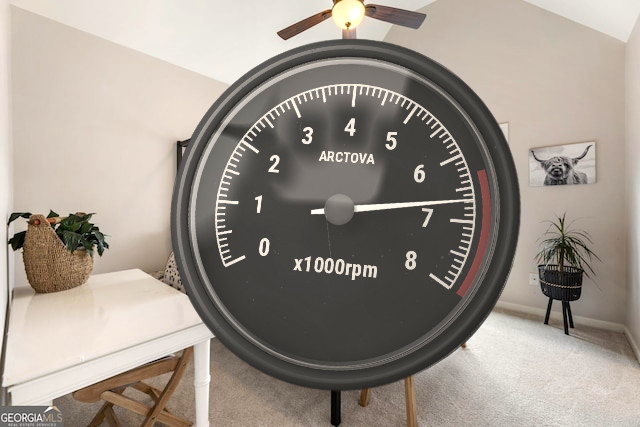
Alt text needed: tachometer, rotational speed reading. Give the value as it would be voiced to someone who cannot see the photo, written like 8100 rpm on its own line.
6700 rpm
